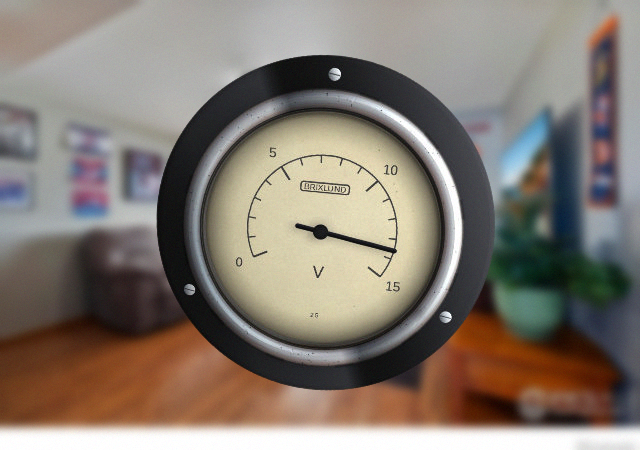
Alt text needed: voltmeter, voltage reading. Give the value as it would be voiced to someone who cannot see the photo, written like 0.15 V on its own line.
13.5 V
